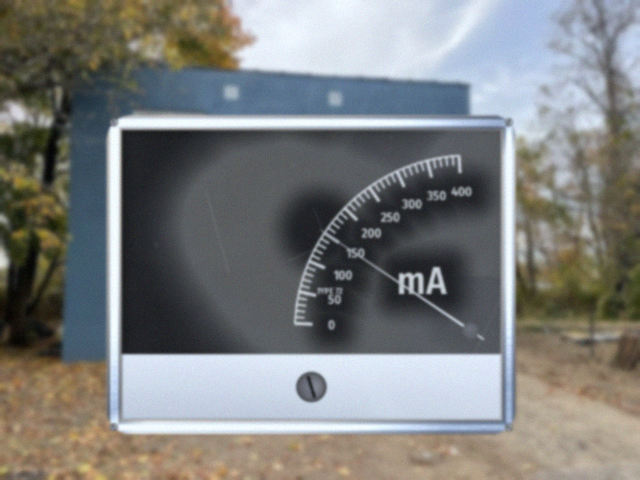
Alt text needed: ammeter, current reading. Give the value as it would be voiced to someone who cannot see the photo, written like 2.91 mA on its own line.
150 mA
